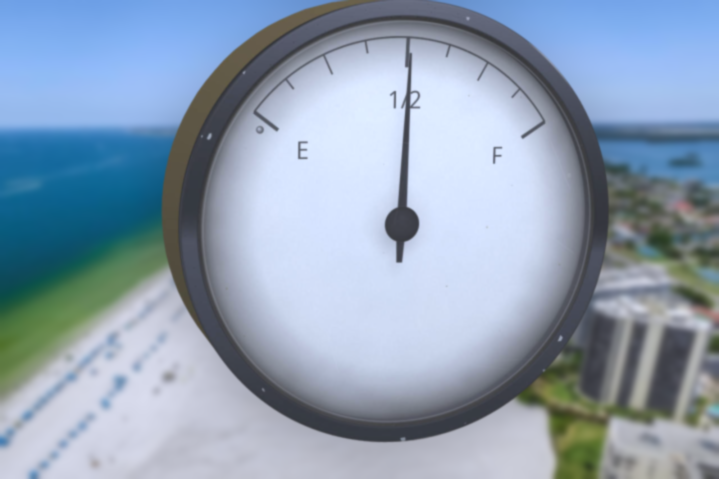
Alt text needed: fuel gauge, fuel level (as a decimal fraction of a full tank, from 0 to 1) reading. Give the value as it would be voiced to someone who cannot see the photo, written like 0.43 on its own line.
0.5
